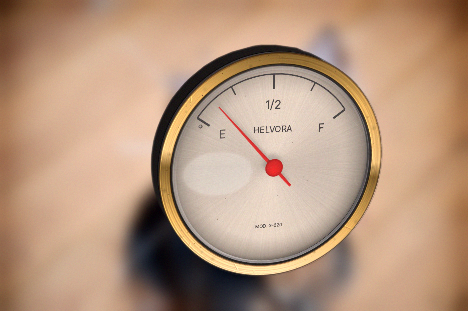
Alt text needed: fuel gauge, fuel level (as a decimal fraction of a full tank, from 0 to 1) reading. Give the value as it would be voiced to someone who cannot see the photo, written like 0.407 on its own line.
0.125
